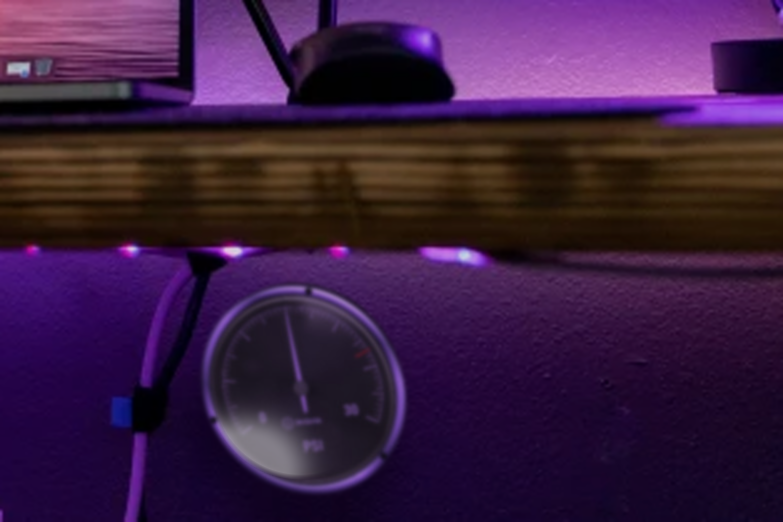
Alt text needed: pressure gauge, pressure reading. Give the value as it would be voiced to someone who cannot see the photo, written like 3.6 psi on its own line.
15 psi
